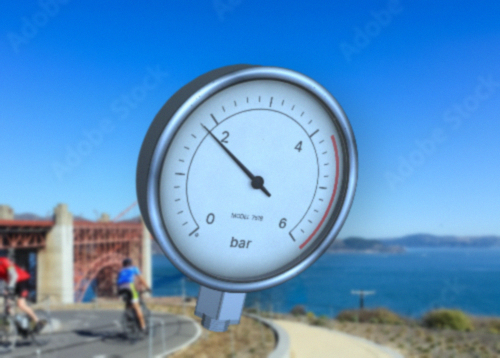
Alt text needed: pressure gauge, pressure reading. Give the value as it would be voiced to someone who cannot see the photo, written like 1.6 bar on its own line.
1.8 bar
